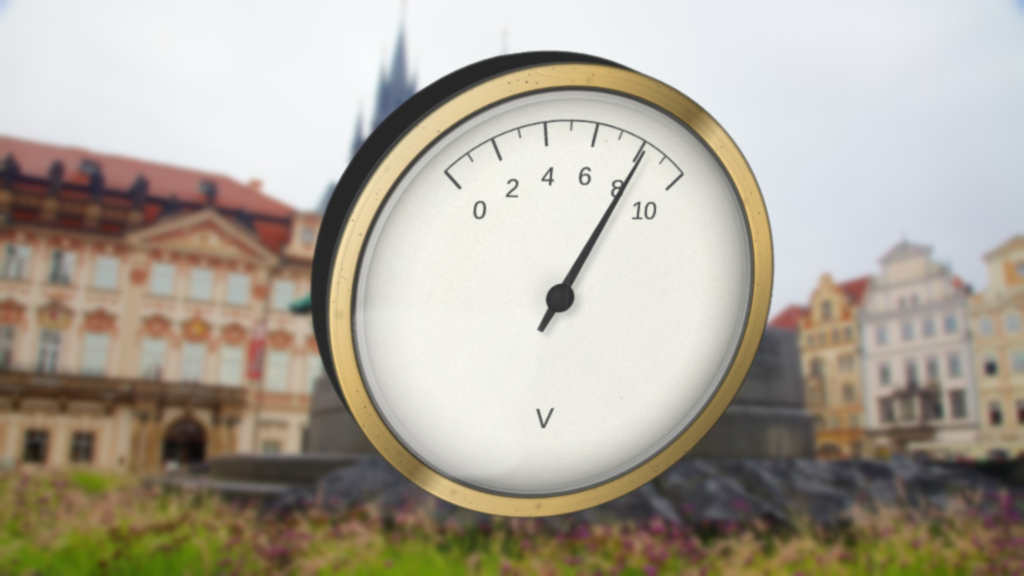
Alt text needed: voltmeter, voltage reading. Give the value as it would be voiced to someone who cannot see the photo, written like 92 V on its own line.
8 V
